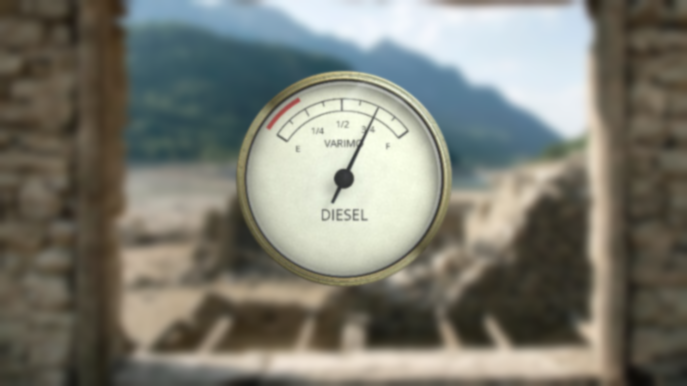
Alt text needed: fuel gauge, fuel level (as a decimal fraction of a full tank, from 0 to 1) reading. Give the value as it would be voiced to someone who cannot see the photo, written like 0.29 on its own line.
0.75
